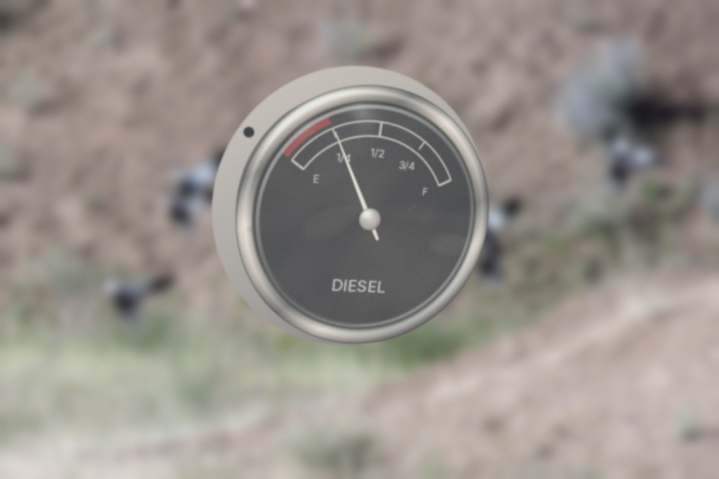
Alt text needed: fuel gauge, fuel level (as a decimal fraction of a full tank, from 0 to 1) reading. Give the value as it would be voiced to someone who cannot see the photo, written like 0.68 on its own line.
0.25
